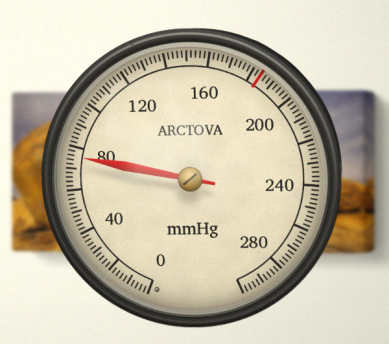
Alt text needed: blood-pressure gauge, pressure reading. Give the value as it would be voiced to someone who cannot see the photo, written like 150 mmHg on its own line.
76 mmHg
